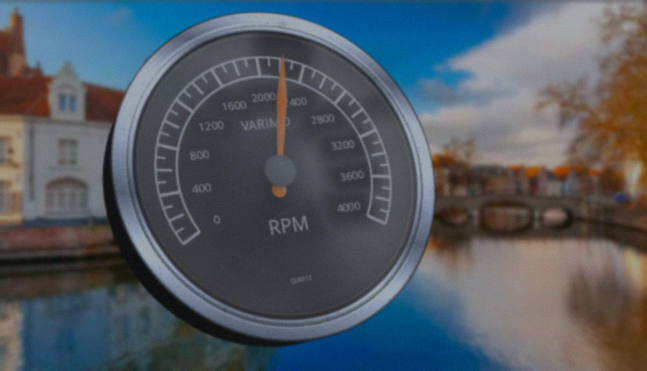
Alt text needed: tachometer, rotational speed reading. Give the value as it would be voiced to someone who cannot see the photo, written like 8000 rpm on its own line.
2200 rpm
